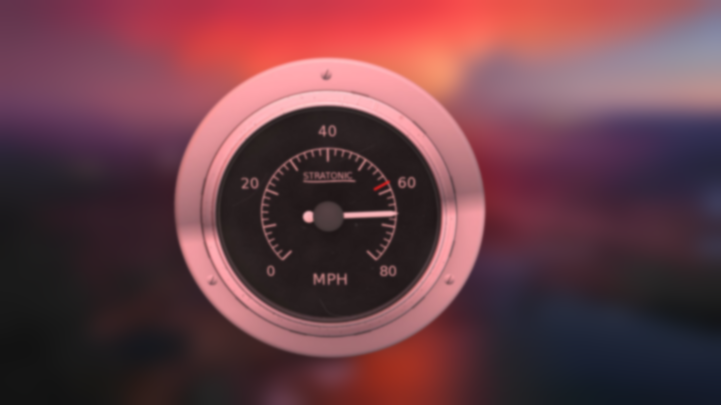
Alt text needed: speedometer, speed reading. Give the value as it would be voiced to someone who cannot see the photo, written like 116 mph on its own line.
66 mph
